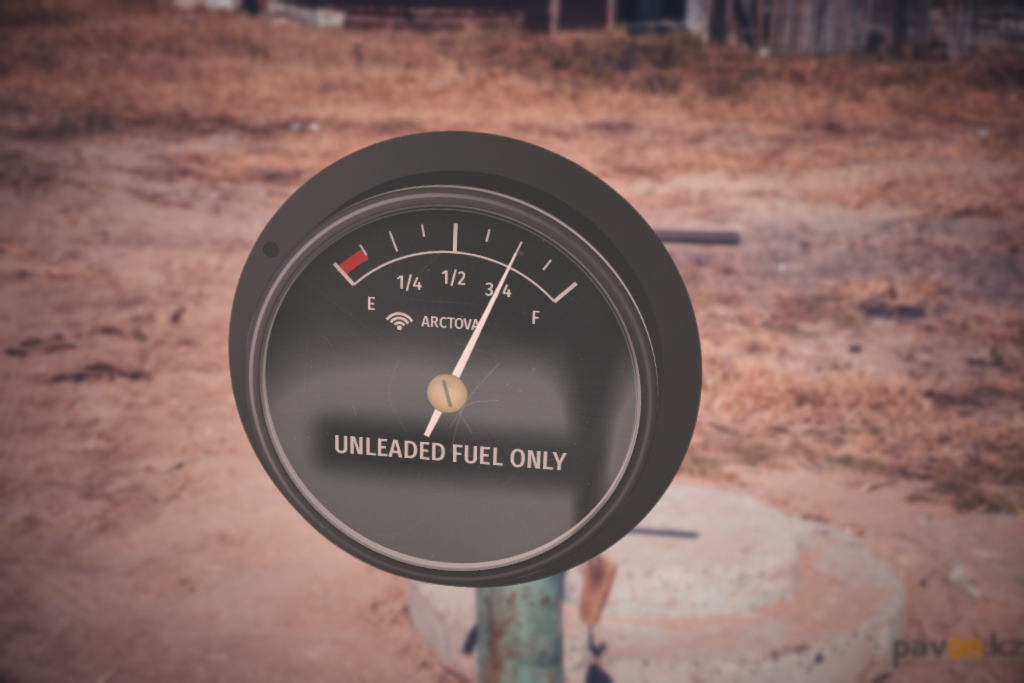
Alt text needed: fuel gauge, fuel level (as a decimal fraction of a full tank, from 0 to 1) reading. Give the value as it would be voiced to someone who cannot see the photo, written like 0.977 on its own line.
0.75
